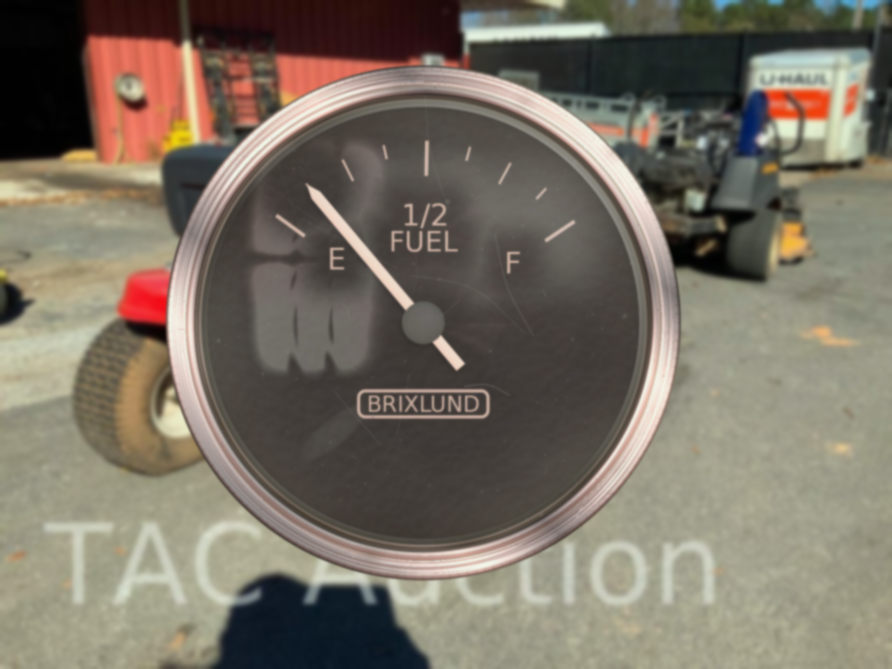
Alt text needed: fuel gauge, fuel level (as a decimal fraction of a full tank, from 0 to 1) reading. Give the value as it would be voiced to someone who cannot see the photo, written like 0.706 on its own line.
0.125
